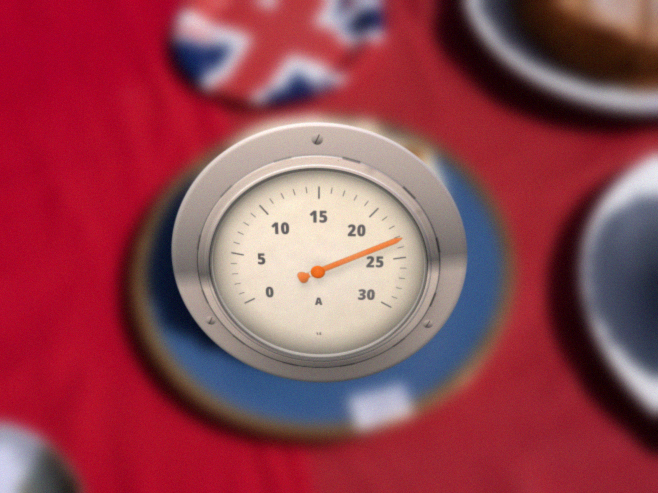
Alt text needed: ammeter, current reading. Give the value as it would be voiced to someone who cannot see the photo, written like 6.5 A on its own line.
23 A
